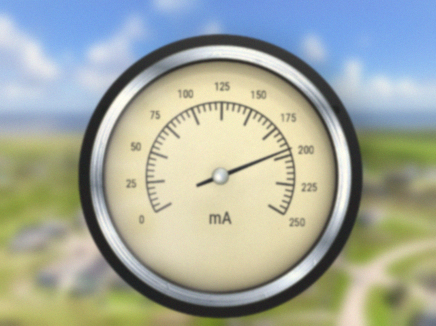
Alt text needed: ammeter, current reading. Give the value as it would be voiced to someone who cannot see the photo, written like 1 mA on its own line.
195 mA
